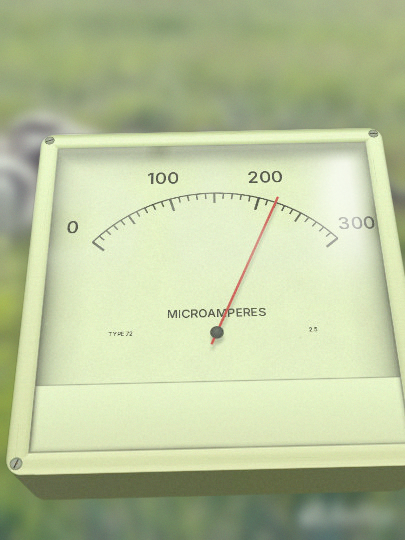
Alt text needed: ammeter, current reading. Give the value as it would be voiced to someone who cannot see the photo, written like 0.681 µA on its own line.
220 µA
